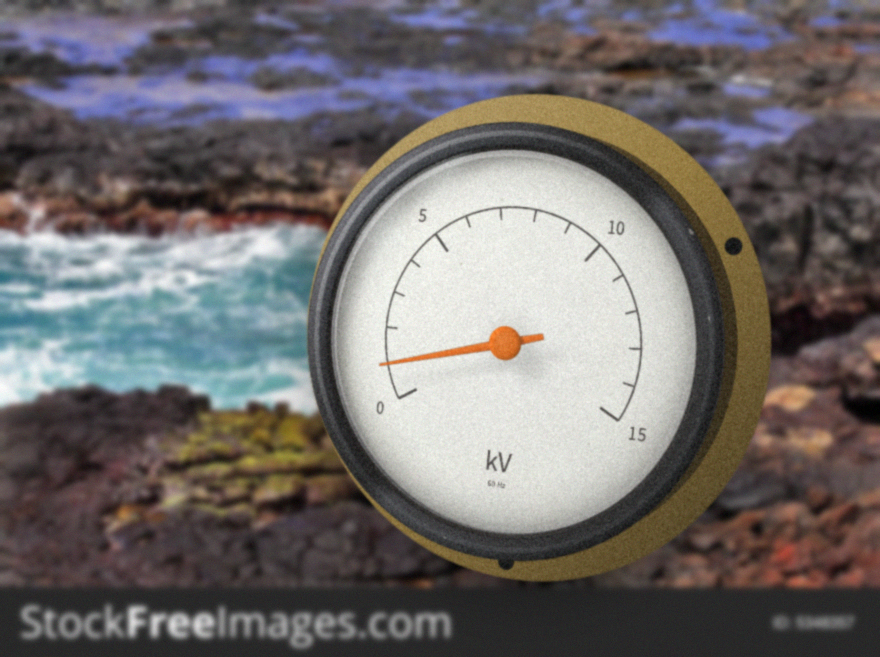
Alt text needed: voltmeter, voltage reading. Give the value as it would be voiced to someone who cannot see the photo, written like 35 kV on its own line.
1 kV
